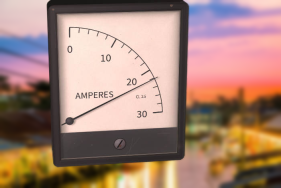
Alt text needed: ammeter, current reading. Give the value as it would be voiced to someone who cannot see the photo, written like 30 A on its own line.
22 A
